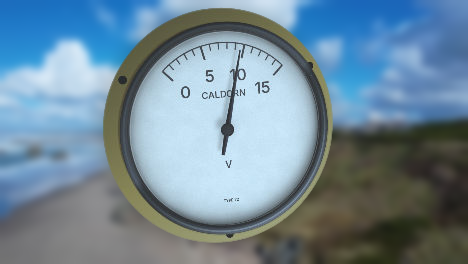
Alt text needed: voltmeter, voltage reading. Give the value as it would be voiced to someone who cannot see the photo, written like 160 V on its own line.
9.5 V
